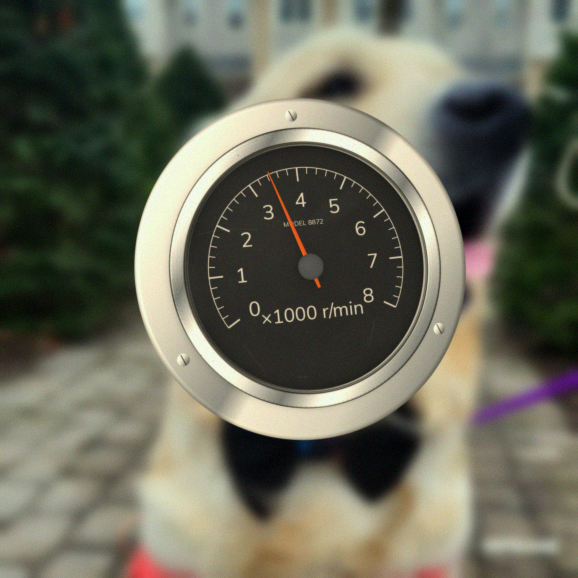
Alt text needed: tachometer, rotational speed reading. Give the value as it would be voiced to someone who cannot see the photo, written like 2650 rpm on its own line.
3400 rpm
